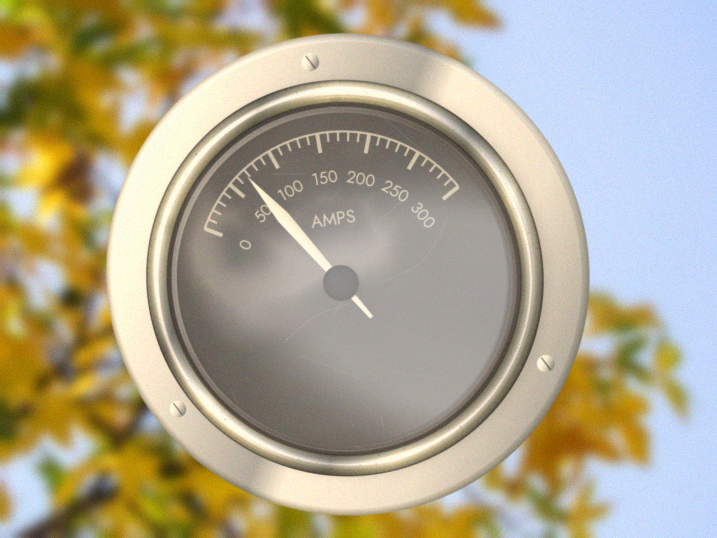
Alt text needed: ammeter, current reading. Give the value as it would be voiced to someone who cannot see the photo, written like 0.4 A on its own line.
70 A
